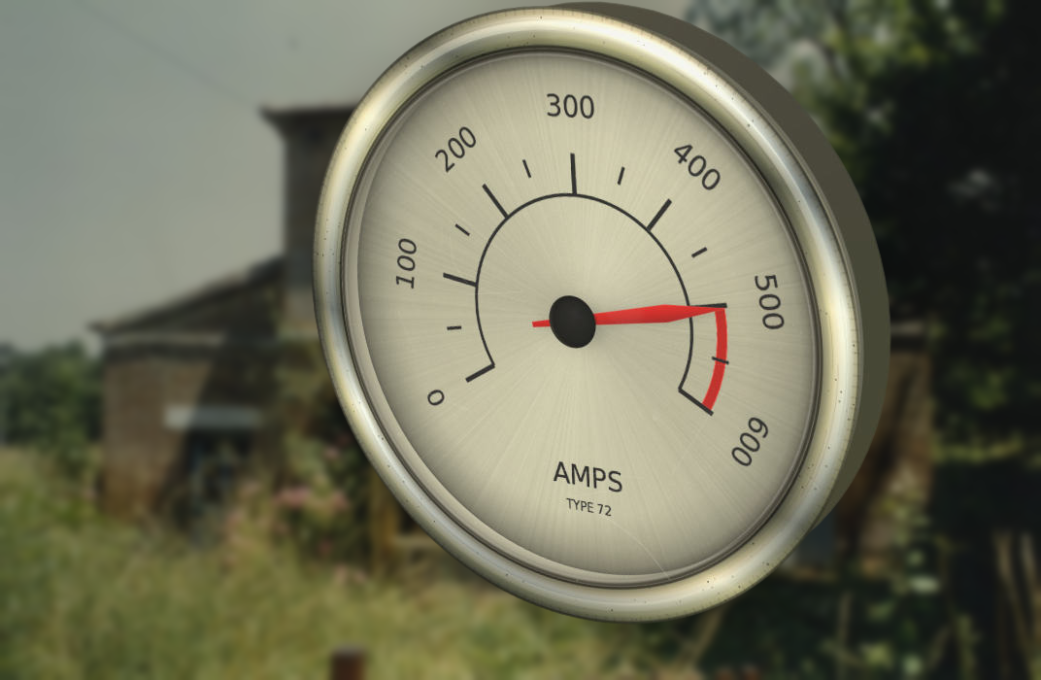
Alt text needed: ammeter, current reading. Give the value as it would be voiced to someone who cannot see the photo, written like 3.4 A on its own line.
500 A
